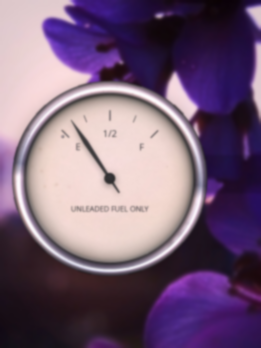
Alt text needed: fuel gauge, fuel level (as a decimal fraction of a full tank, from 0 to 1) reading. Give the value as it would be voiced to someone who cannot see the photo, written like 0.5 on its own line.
0.125
